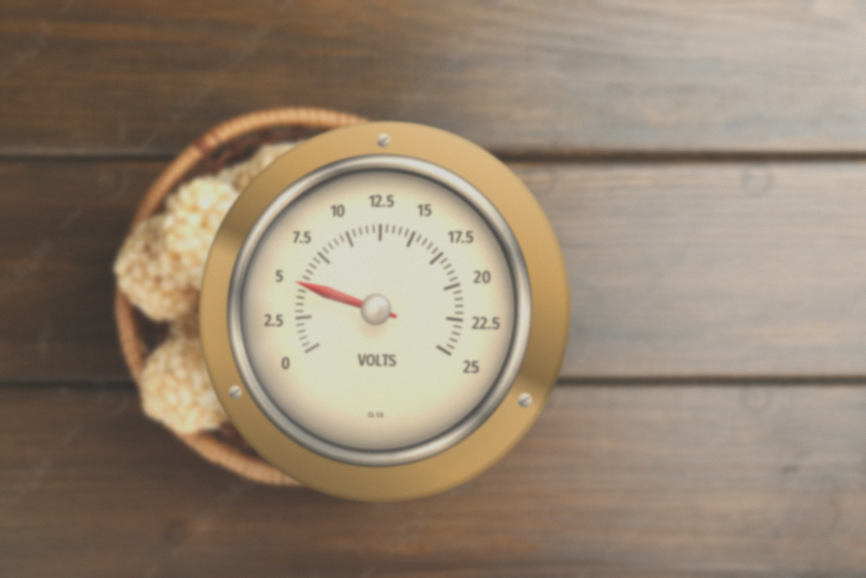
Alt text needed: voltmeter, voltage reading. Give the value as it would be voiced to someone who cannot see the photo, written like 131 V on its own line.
5 V
